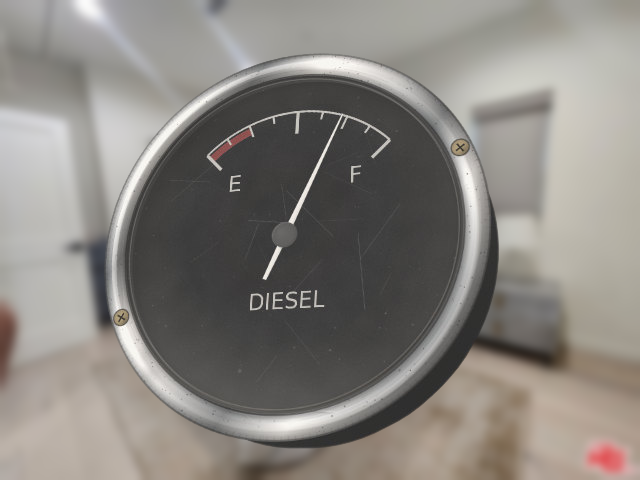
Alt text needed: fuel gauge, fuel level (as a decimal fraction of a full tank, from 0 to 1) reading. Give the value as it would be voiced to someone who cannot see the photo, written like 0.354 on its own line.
0.75
